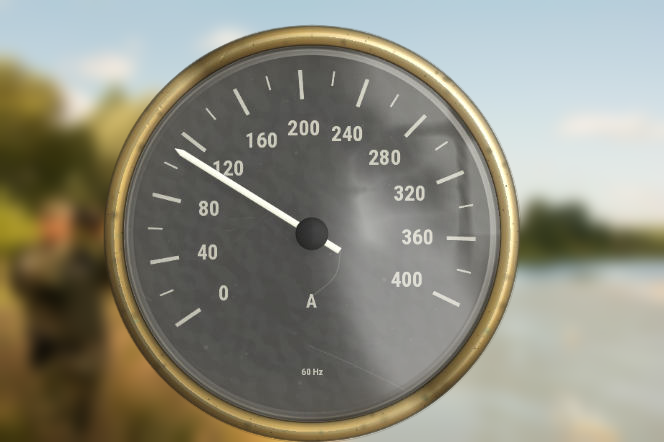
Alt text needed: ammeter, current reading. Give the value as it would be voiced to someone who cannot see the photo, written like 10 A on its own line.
110 A
